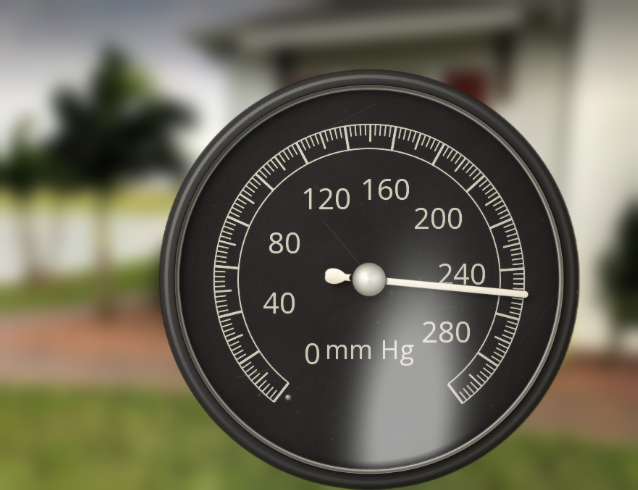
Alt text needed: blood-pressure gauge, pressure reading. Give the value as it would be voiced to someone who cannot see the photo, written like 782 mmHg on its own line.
250 mmHg
